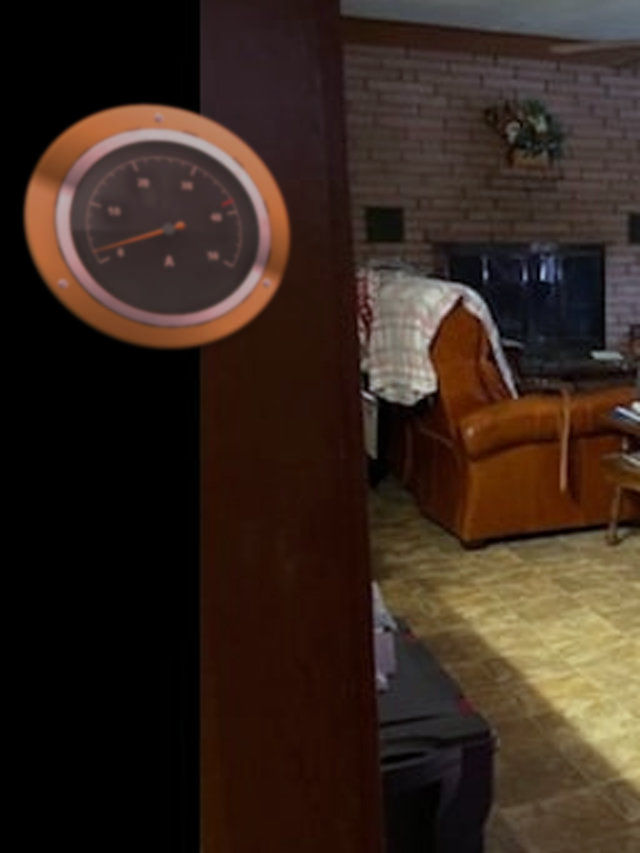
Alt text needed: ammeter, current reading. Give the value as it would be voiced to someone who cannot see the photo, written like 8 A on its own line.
2 A
